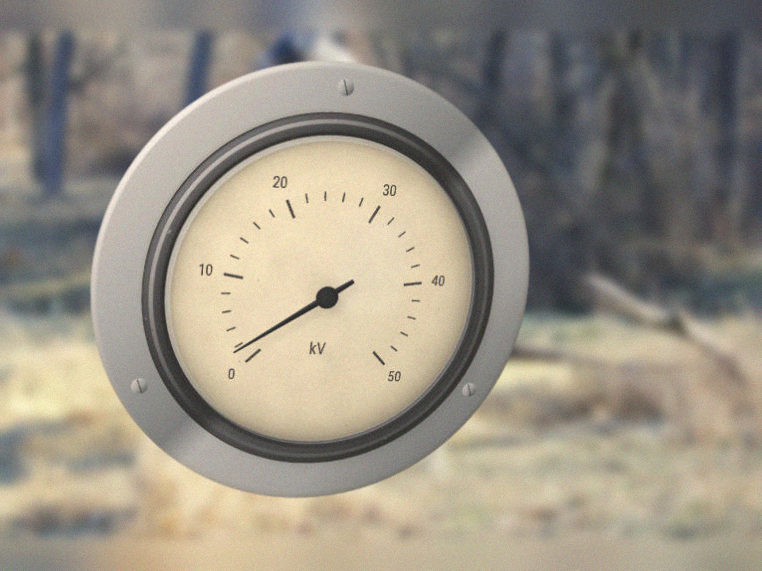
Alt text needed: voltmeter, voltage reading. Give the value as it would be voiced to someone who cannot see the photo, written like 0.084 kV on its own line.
2 kV
